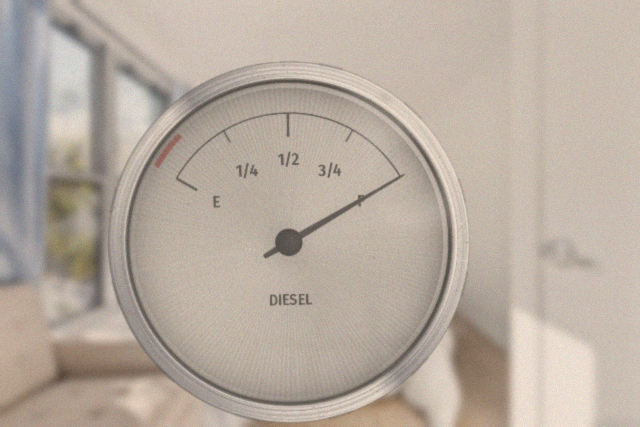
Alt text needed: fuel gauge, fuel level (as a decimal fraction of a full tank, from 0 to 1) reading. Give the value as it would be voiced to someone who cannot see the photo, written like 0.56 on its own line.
1
